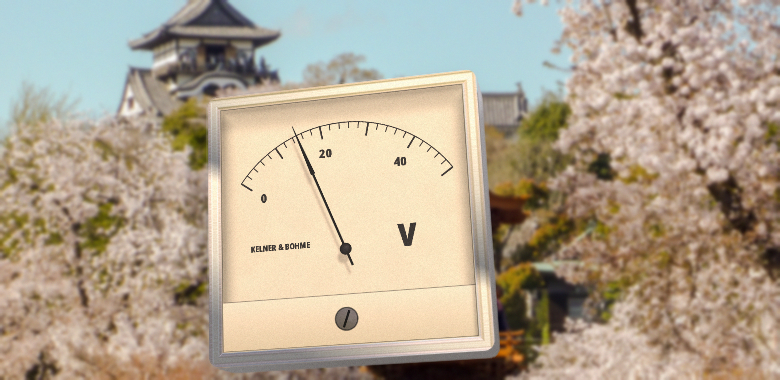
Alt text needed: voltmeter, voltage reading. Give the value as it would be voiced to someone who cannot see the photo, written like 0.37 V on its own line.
15 V
